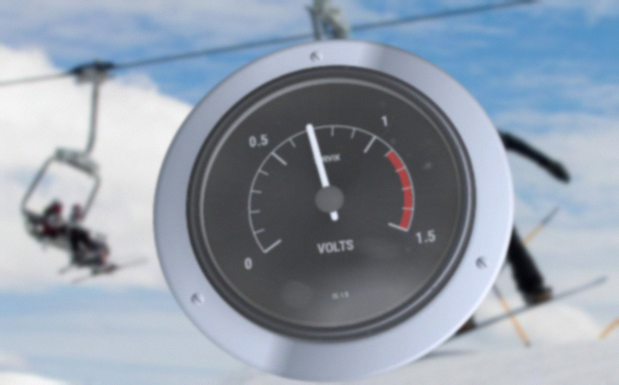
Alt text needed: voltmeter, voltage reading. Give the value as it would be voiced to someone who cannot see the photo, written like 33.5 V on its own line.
0.7 V
